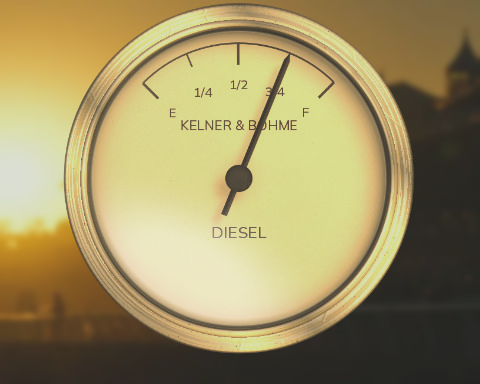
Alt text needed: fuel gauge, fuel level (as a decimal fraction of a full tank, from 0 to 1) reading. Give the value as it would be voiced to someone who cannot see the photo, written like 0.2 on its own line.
0.75
